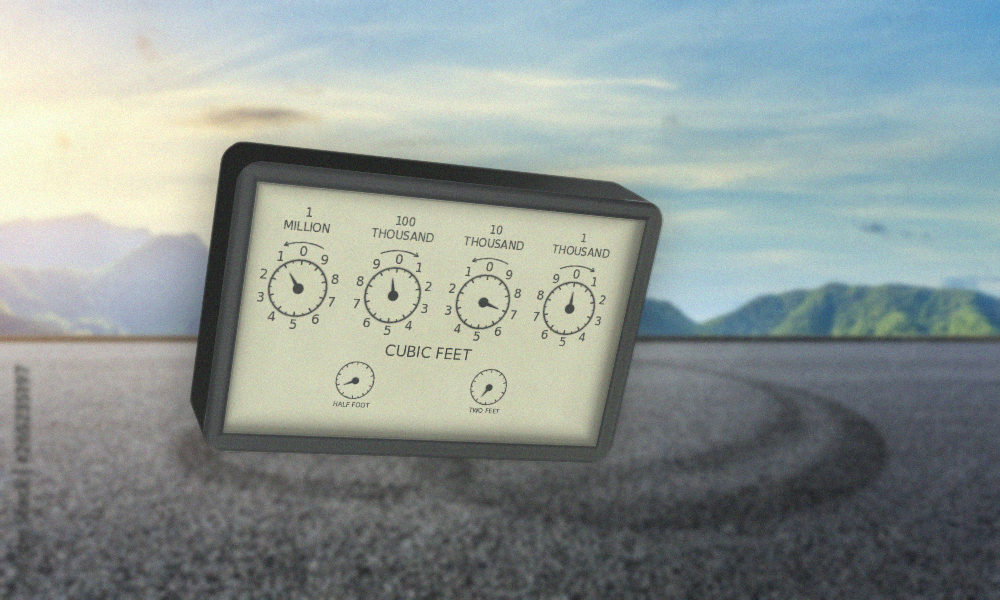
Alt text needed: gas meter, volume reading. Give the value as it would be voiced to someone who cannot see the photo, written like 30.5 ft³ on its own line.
97000 ft³
